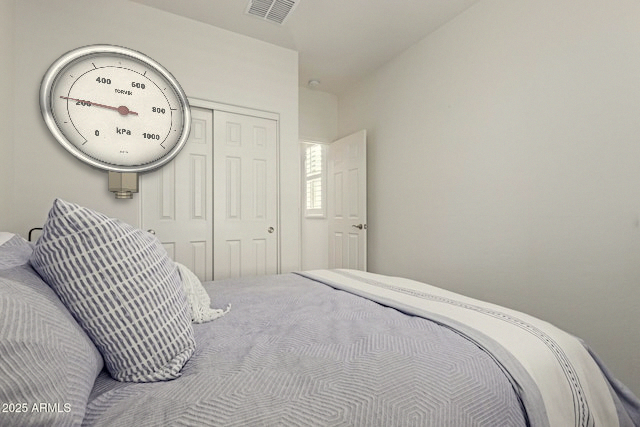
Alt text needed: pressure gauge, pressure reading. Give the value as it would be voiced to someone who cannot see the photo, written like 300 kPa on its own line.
200 kPa
